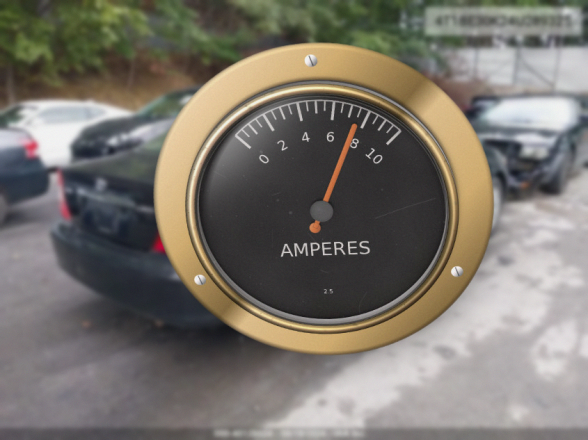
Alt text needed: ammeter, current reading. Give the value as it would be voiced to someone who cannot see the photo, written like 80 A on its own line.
7.5 A
